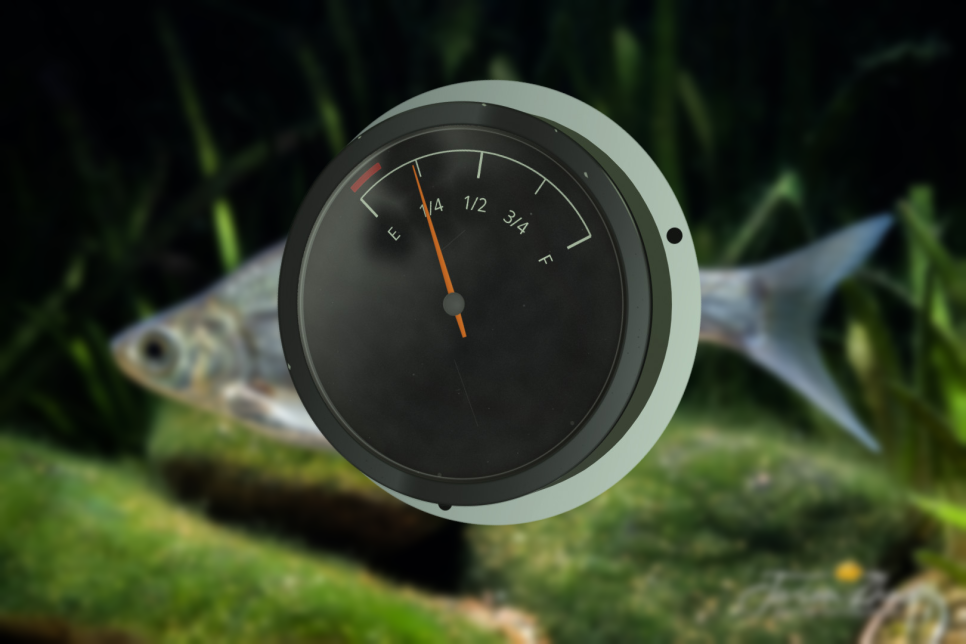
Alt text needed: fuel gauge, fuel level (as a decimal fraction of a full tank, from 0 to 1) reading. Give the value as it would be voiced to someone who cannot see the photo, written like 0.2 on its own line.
0.25
